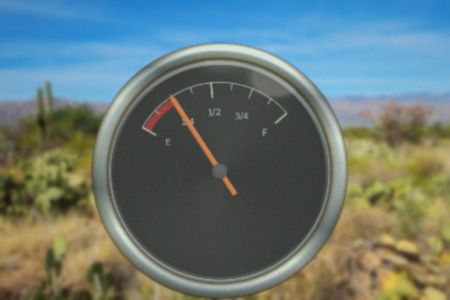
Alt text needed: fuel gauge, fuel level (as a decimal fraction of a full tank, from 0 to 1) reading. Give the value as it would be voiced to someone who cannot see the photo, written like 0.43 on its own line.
0.25
